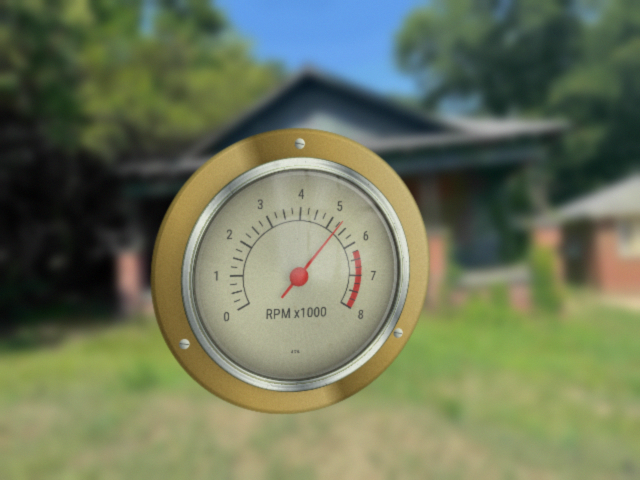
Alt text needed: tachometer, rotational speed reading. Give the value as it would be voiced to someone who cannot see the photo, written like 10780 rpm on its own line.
5250 rpm
